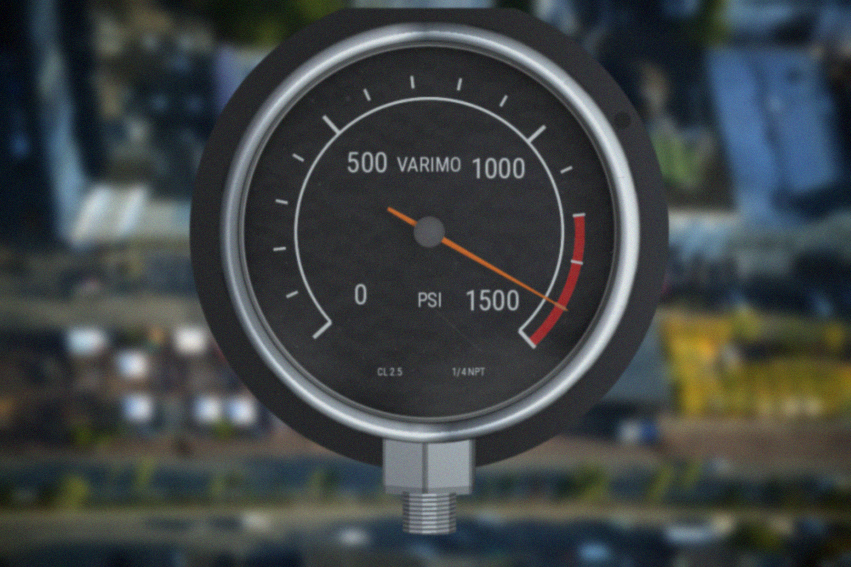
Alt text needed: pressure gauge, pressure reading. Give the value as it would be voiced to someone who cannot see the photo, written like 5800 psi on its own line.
1400 psi
